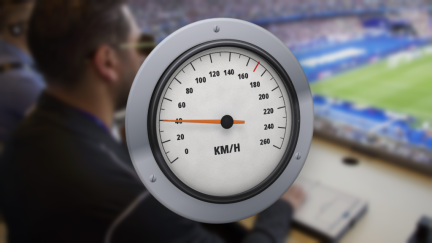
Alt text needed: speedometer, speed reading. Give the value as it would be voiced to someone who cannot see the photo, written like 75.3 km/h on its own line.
40 km/h
